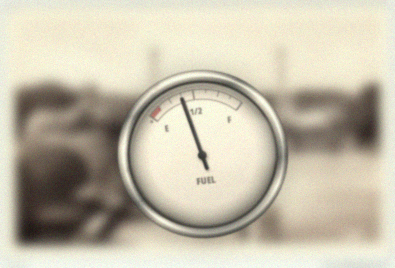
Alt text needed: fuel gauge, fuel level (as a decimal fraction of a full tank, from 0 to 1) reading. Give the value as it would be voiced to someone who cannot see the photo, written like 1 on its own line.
0.375
